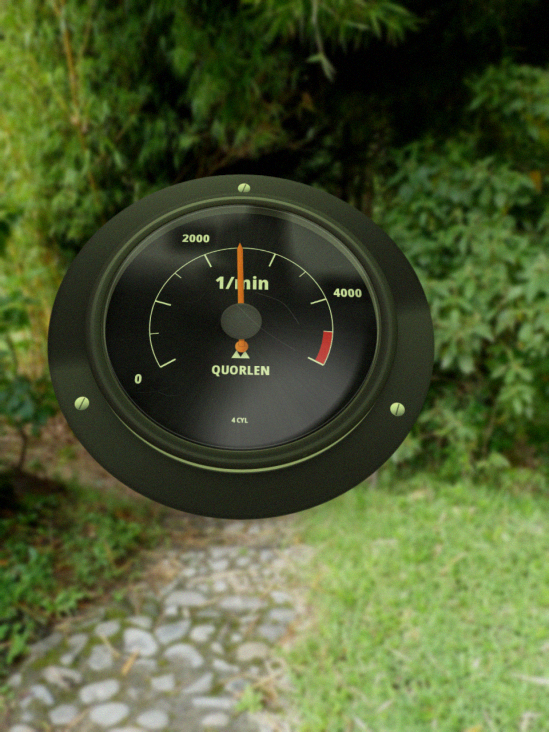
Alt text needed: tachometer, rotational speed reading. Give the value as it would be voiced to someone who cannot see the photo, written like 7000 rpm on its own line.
2500 rpm
